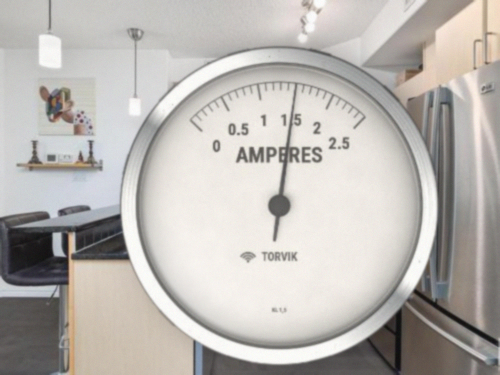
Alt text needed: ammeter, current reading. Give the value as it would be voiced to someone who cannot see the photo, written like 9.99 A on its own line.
1.5 A
